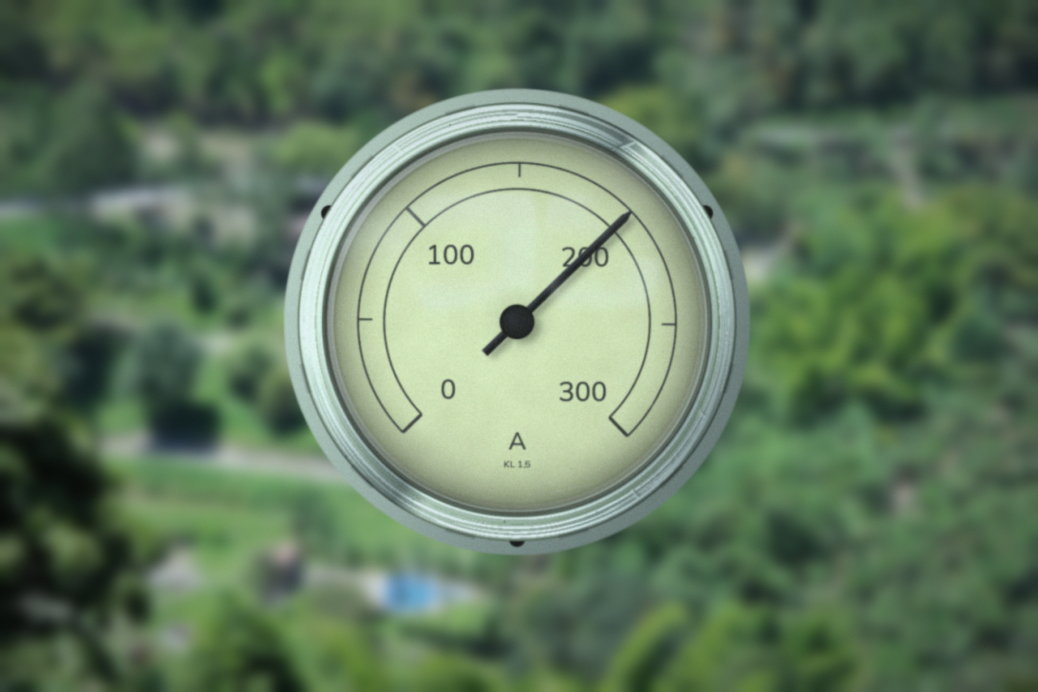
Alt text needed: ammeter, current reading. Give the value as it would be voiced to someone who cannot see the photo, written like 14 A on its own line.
200 A
